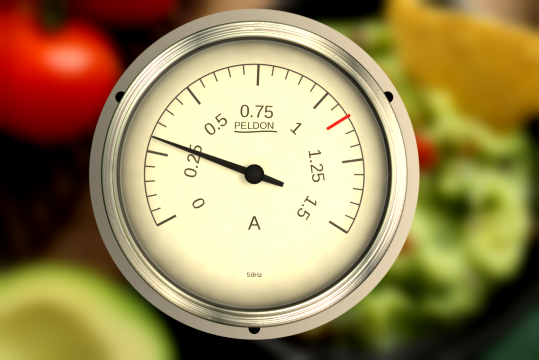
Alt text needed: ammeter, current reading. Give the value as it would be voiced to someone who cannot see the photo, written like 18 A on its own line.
0.3 A
